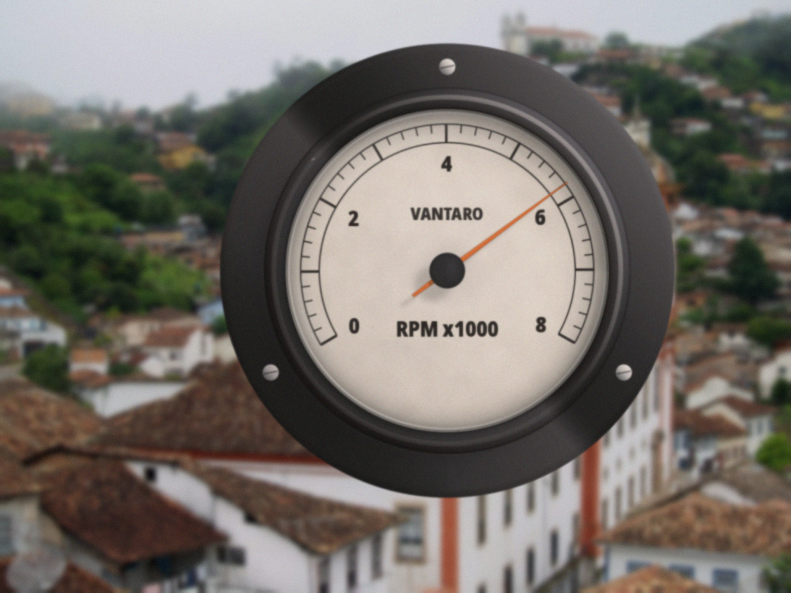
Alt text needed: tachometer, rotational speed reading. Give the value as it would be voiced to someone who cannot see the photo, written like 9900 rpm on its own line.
5800 rpm
